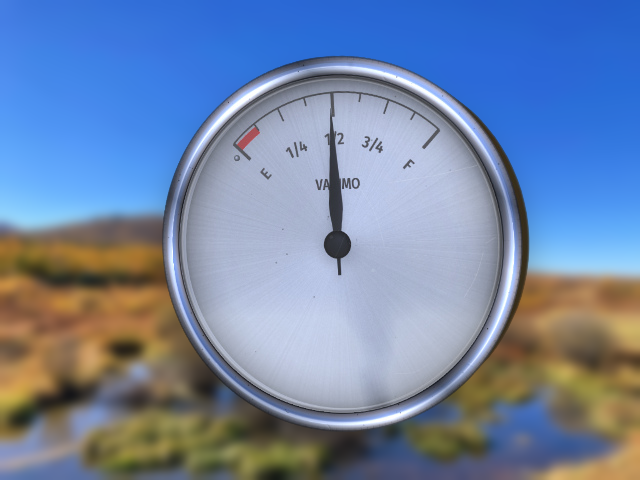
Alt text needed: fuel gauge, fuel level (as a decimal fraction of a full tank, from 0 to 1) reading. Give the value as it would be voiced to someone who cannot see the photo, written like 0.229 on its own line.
0.5
